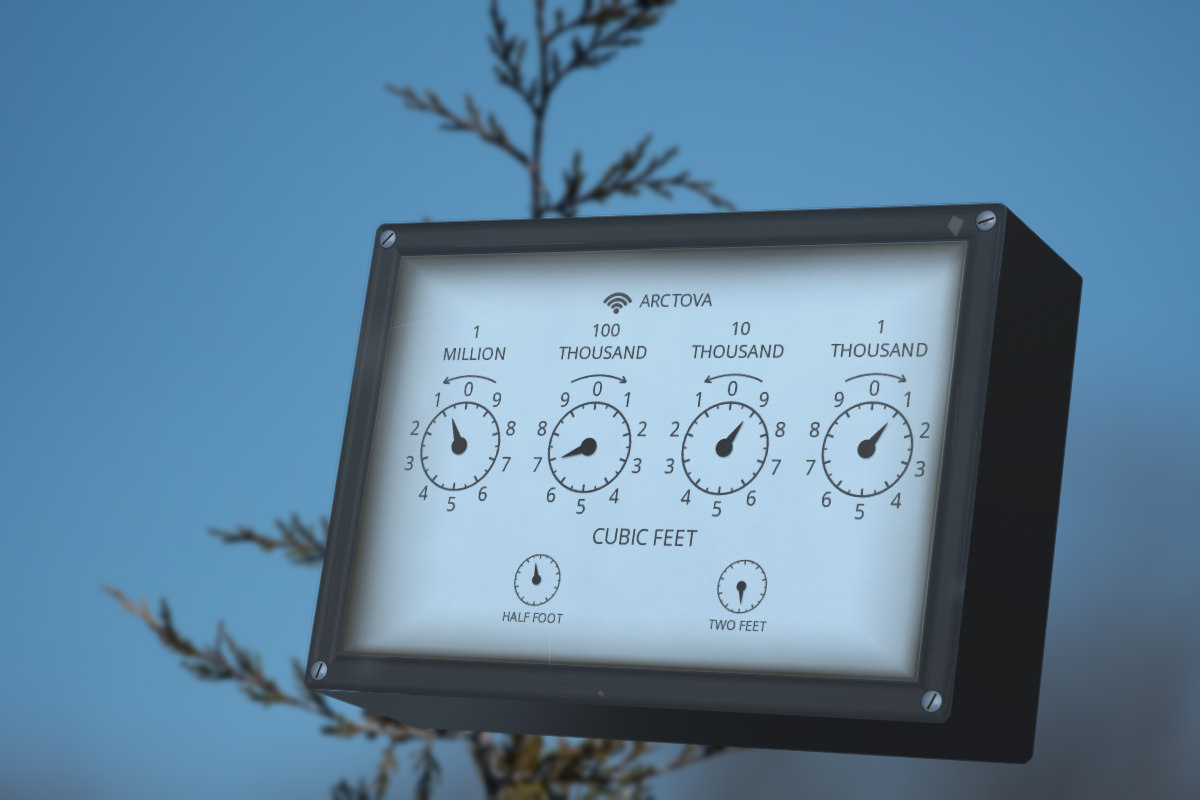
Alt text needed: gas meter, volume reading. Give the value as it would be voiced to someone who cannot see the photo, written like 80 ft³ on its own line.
69100 ft³
